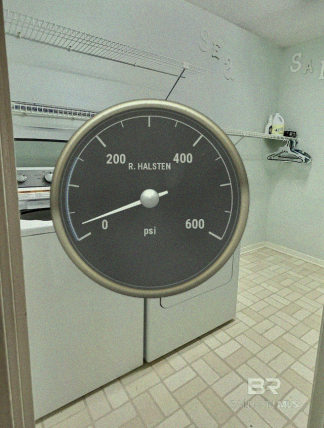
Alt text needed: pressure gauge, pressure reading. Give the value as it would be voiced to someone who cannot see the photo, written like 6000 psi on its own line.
25 psi
